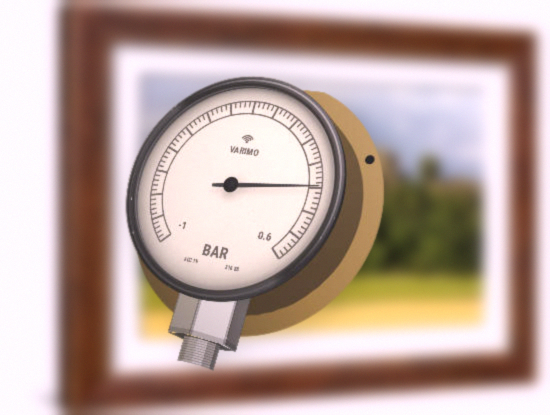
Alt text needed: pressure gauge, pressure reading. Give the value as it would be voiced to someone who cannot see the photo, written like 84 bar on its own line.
0.3 bar
